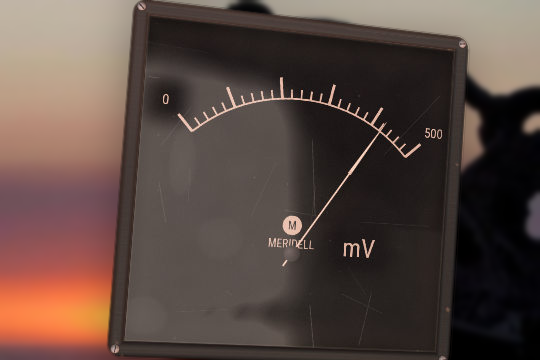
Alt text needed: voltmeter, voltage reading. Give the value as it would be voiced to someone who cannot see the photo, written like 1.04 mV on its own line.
420 mV
